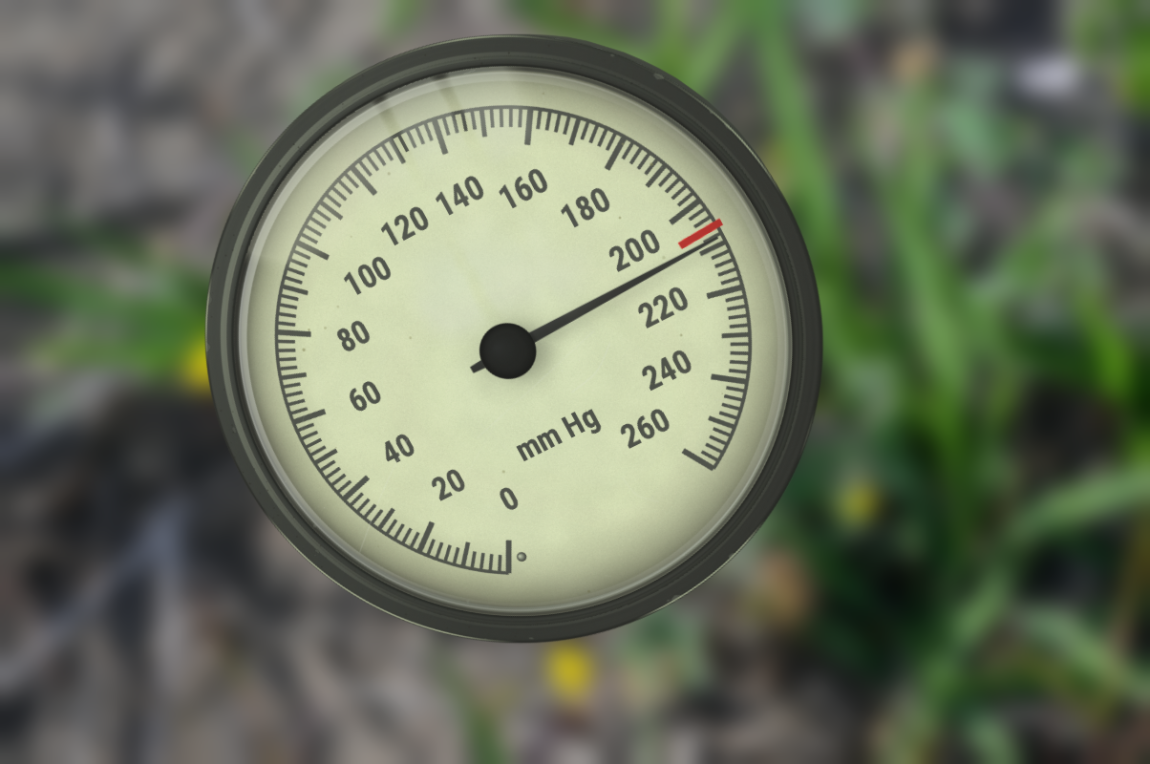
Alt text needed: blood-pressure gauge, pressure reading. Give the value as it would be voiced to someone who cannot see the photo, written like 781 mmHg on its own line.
208 mmHg
